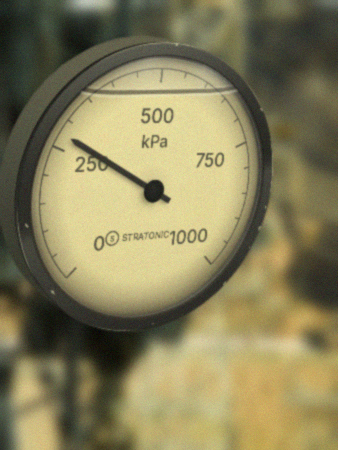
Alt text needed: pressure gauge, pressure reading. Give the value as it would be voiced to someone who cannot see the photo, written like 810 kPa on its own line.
275 kPa
